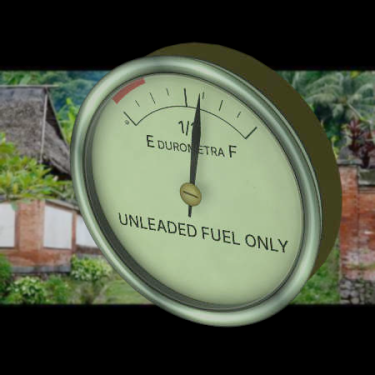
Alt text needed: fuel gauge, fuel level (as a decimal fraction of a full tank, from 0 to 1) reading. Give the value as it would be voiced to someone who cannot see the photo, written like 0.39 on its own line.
0.625
